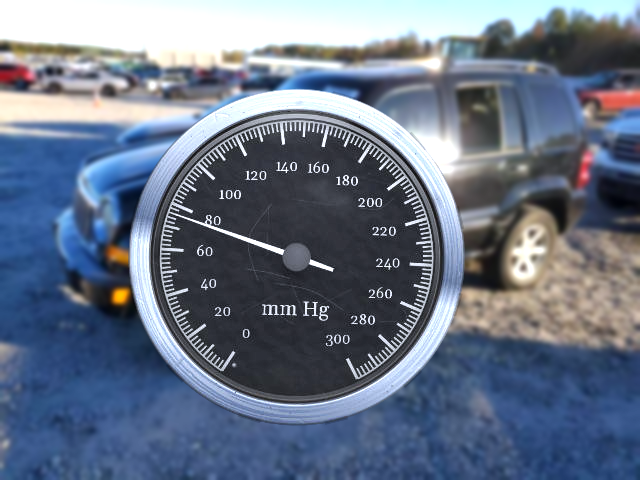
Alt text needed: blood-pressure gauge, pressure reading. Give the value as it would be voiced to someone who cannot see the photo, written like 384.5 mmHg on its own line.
76 mmHg
